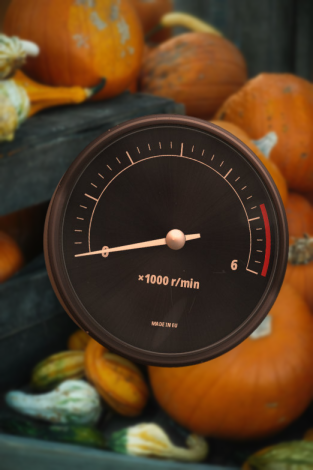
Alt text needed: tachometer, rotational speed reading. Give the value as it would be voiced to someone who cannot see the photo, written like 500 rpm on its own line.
0 rpm
